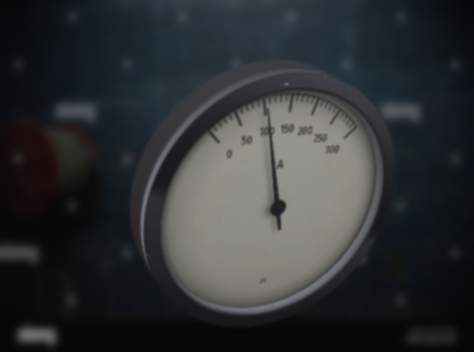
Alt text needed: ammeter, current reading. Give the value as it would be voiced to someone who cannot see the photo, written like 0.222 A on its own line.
100 A
